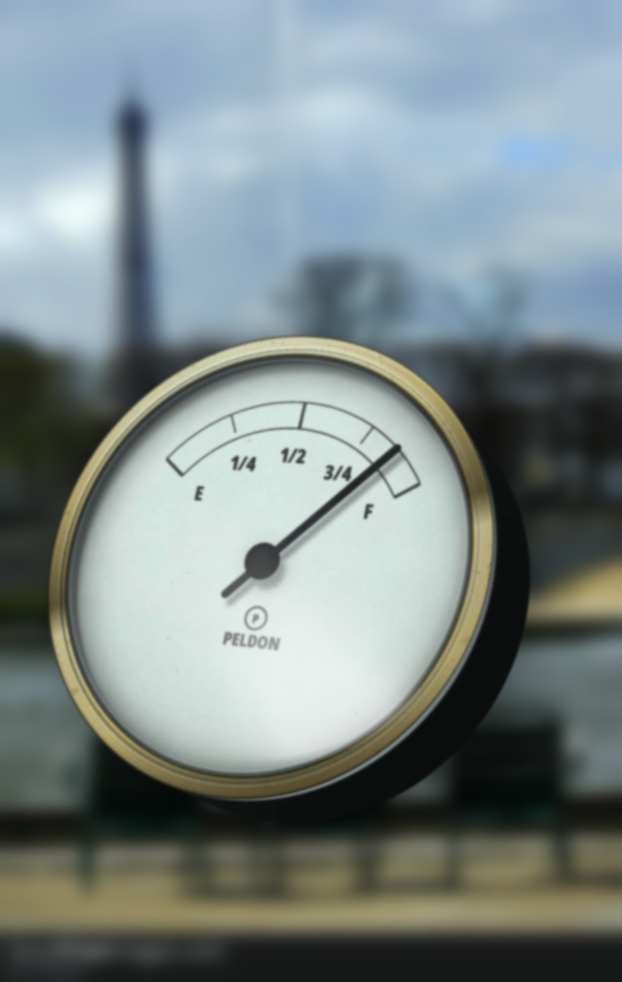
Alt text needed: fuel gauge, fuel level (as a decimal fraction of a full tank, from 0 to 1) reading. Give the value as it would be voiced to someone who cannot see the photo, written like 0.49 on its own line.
0.875
